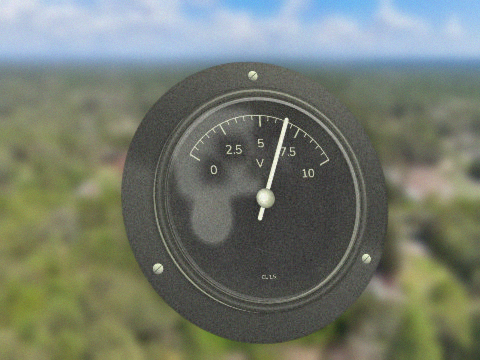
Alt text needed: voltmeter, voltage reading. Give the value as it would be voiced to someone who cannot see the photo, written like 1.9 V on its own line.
6.5 V
